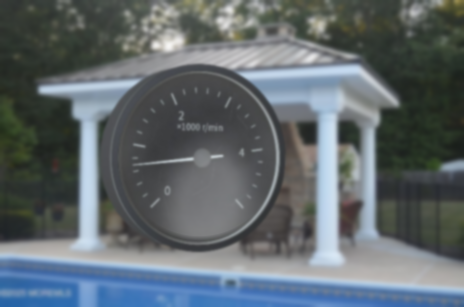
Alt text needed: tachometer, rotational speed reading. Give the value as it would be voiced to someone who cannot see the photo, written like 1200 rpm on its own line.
700 rpm
